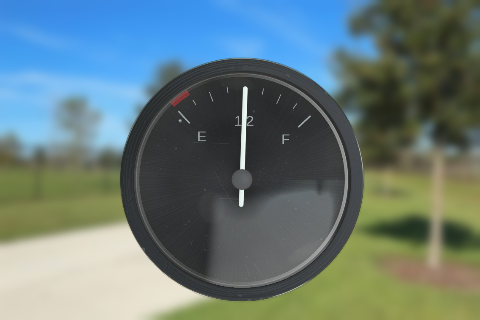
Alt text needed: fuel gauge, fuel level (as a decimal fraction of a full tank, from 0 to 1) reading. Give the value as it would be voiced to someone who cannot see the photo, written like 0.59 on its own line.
0.5
